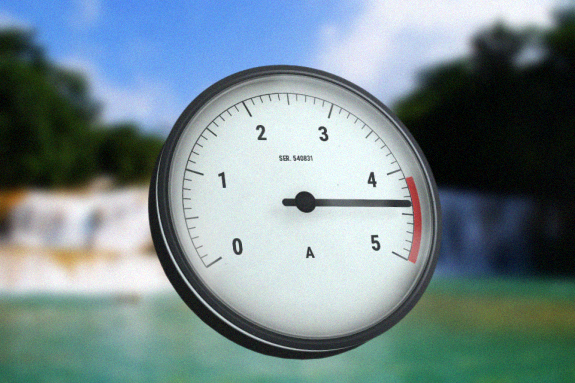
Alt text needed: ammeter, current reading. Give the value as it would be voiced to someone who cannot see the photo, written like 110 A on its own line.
4.4 A
